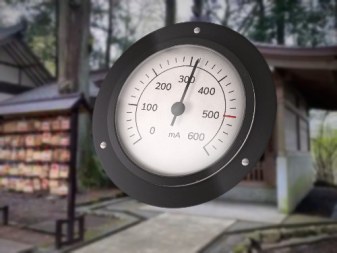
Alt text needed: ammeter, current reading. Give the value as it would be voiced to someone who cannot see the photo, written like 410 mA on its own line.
320 mA
